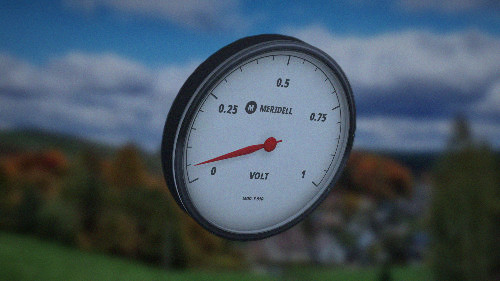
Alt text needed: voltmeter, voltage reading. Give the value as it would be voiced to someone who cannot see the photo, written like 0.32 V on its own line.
0.05 V
